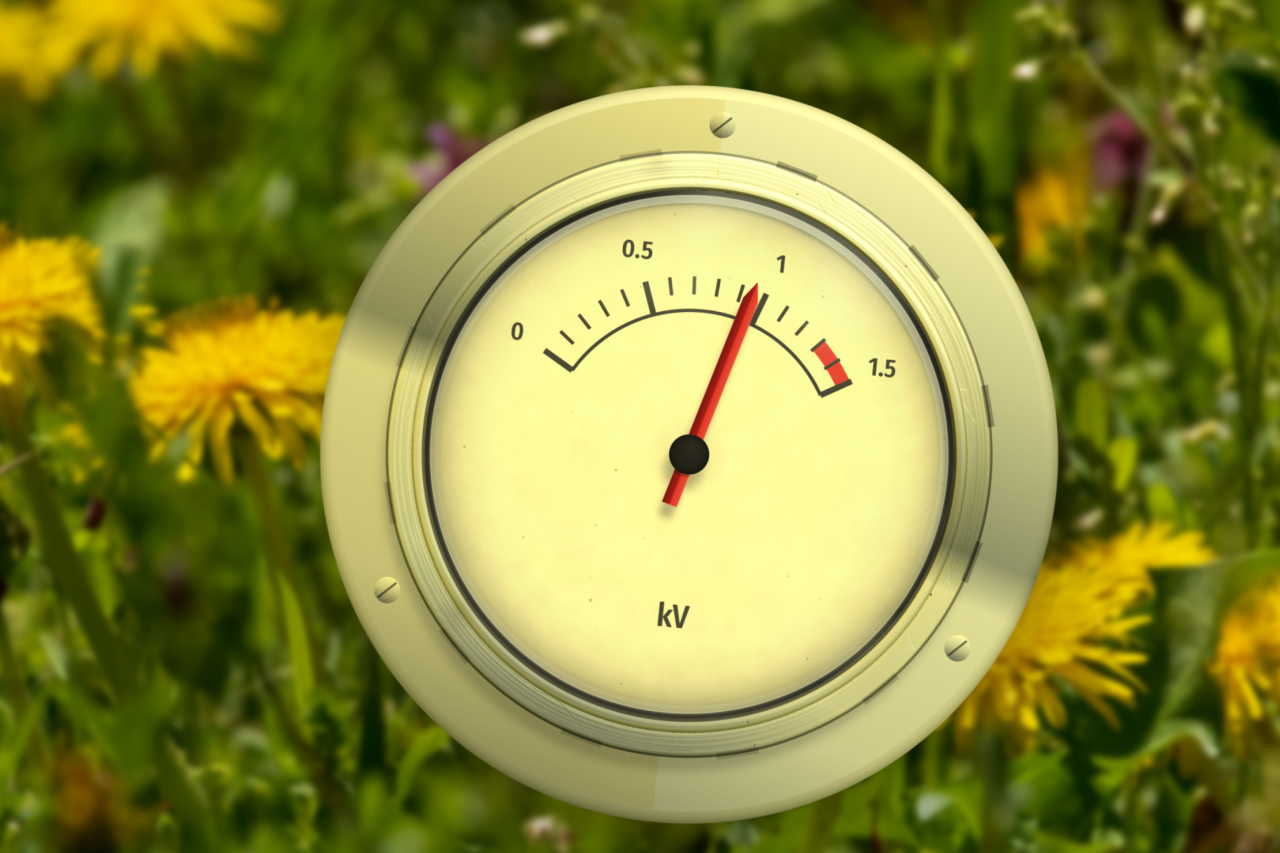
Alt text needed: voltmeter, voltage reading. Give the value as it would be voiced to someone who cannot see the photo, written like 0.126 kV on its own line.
0.95 kV
